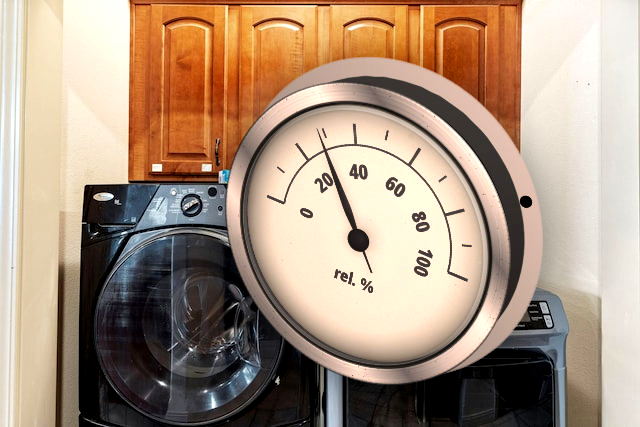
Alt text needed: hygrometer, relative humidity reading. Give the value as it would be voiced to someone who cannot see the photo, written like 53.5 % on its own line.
30 %
